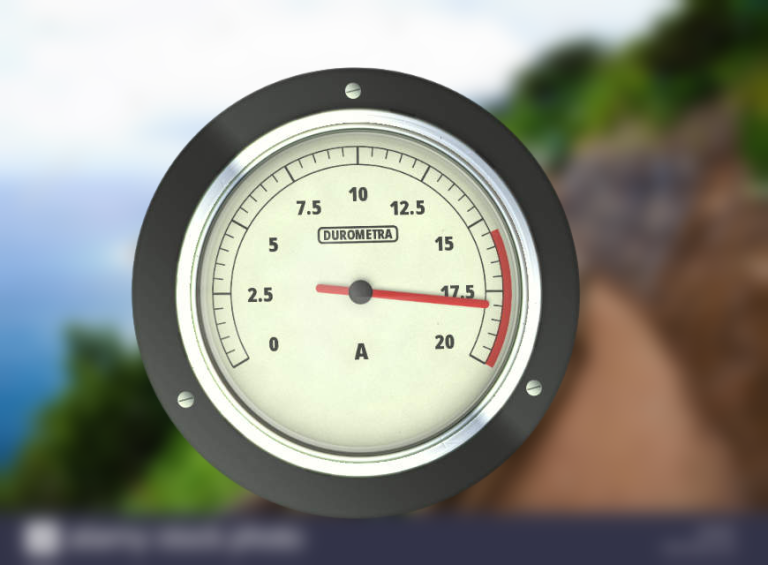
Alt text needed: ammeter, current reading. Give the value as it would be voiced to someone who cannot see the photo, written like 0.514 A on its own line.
18 A
